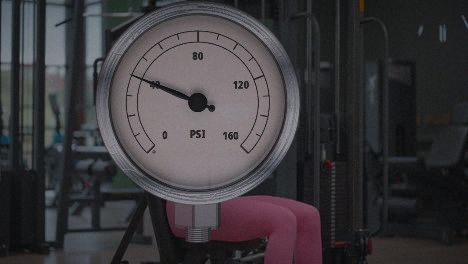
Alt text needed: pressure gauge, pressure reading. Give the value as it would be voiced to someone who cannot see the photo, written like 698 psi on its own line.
40 psi
